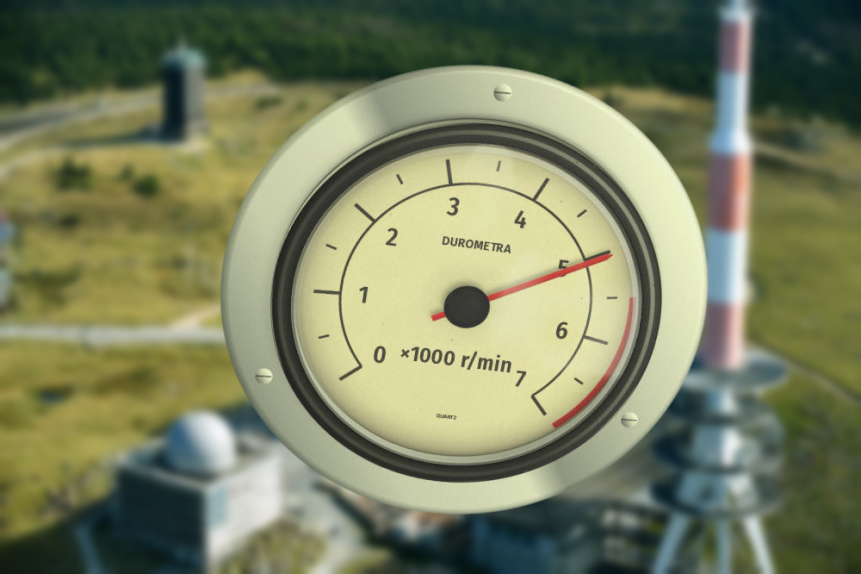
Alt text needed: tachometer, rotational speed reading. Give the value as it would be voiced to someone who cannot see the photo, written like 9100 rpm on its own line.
5000 rpm
